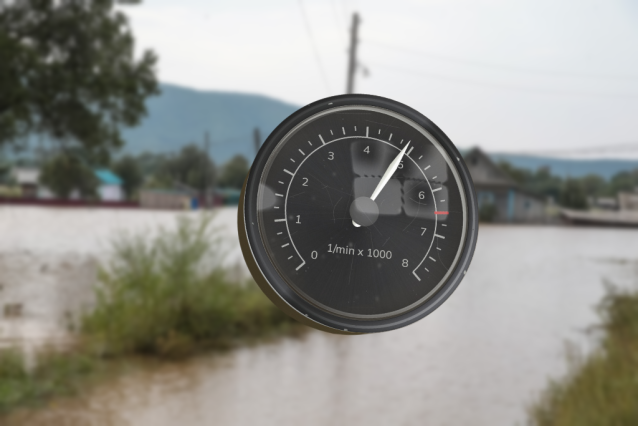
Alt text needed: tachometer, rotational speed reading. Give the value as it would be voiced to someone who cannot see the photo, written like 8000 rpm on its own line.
4875 rpm
